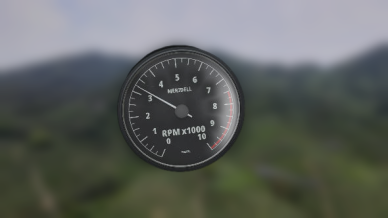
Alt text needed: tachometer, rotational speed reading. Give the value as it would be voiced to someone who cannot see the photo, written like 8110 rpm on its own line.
3250 rpm
